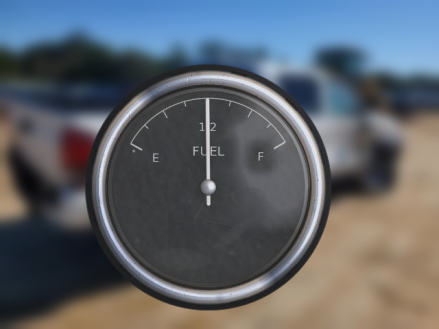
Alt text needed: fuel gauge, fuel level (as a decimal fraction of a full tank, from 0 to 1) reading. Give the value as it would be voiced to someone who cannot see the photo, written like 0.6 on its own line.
0.5
